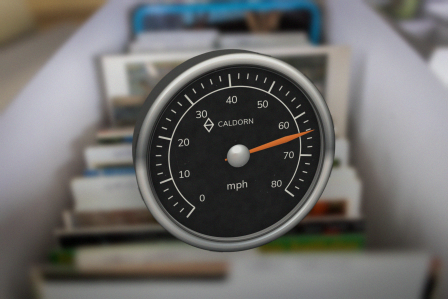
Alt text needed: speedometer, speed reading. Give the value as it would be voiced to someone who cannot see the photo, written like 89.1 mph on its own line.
64 mph
